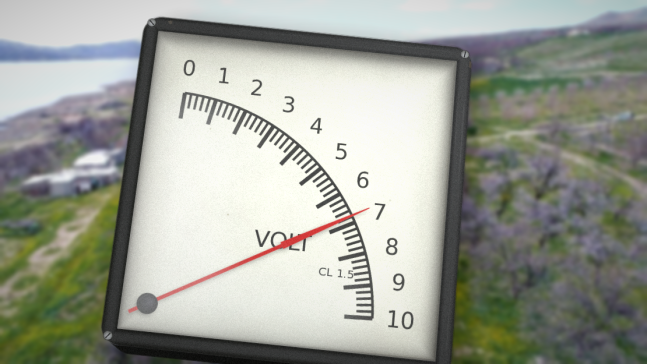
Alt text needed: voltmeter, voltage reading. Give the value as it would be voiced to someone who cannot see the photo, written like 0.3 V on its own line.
6.8 V
